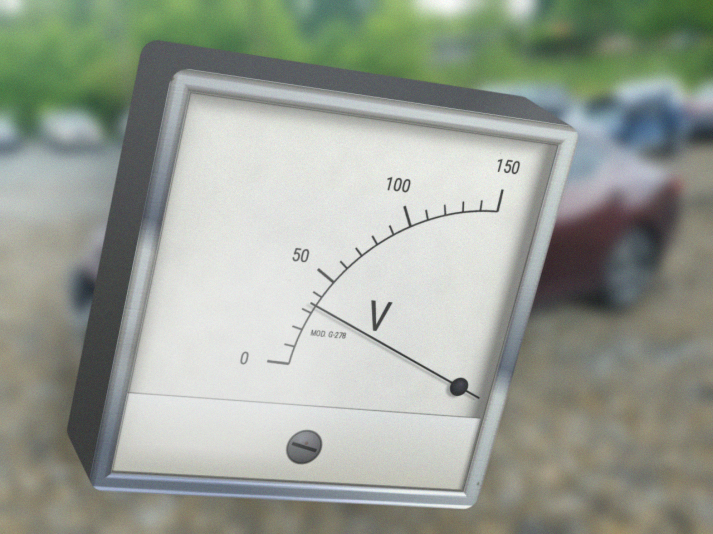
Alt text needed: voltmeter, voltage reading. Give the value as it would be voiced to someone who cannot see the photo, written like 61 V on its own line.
35 V
